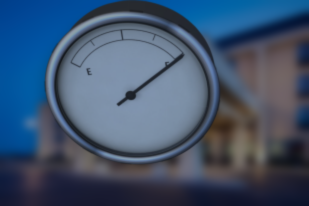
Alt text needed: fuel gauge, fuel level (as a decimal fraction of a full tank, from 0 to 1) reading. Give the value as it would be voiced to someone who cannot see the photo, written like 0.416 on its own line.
1
